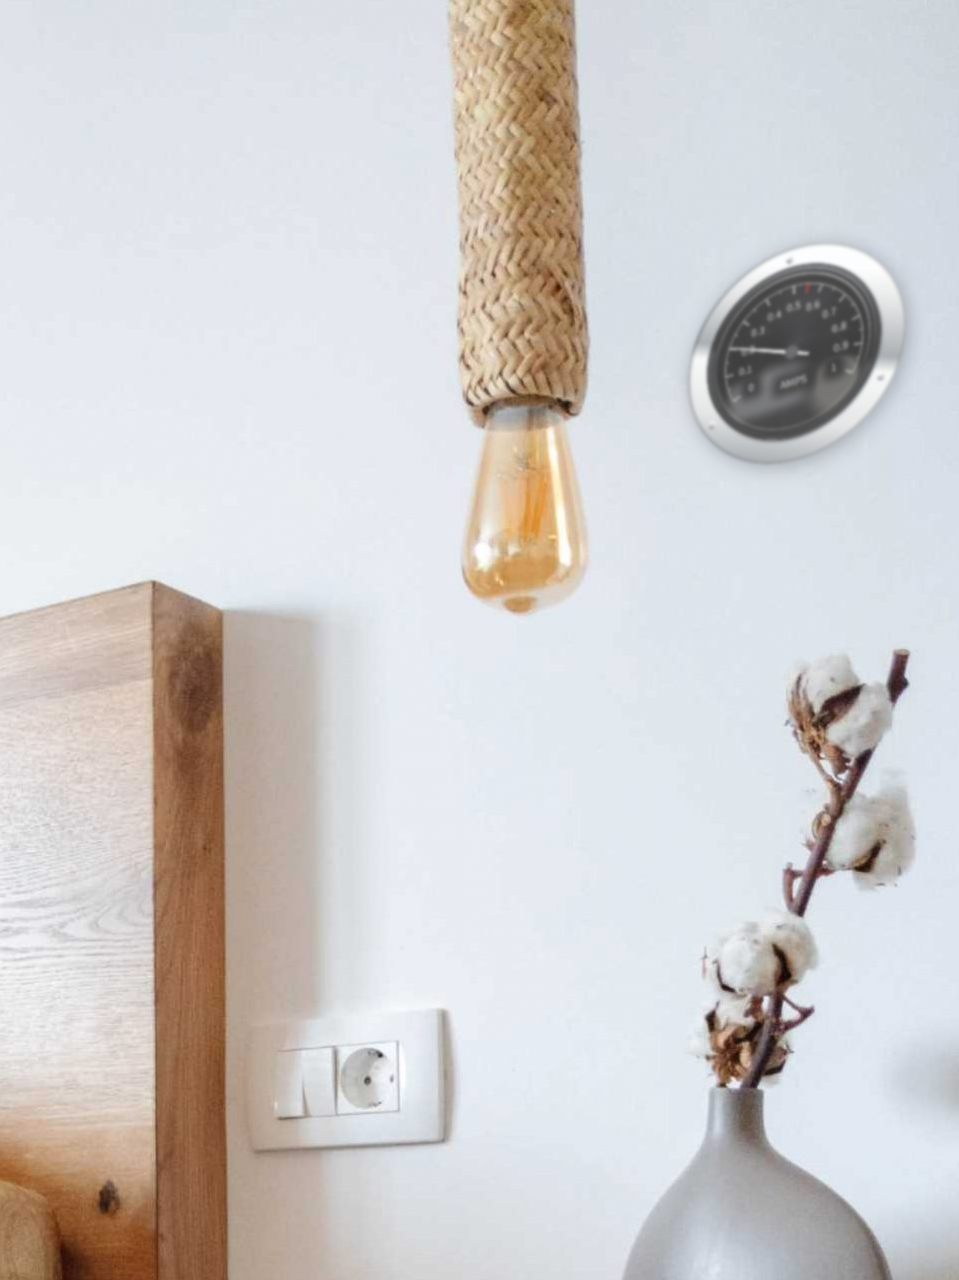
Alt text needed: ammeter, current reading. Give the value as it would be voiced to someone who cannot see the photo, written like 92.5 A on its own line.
0.2 A
